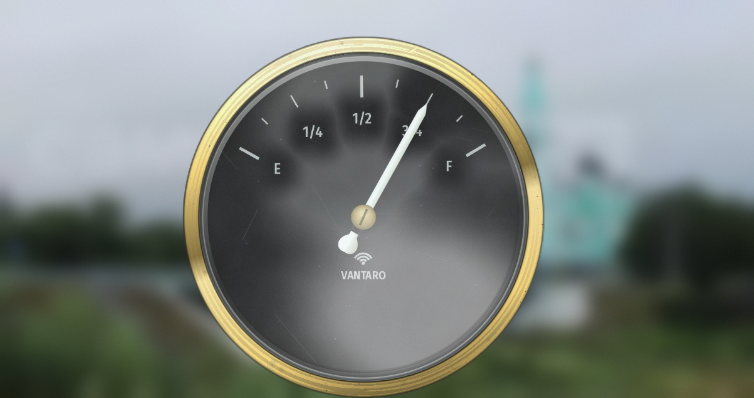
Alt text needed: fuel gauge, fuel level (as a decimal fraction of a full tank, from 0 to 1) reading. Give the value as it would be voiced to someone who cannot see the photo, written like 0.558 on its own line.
0.75
